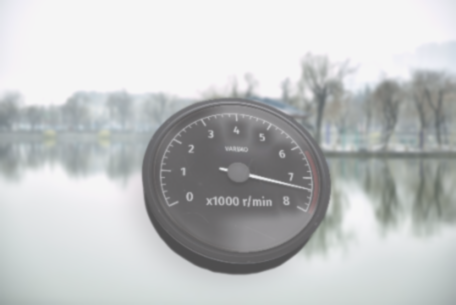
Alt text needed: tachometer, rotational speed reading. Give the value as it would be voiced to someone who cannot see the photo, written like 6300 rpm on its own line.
7400 rpm
